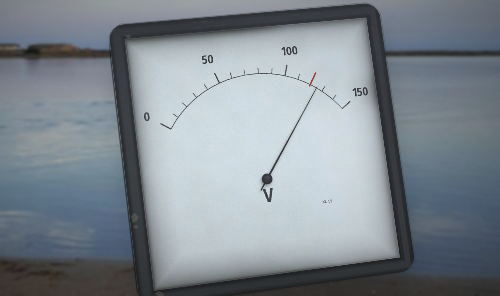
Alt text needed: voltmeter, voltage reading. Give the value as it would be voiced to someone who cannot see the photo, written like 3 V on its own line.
125 V
